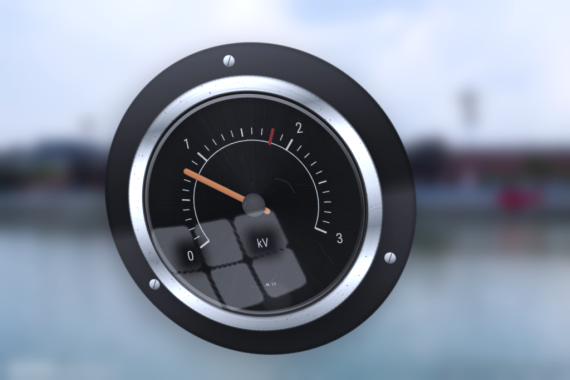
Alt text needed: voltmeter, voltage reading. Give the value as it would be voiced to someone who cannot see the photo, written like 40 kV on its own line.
0.8 kV
